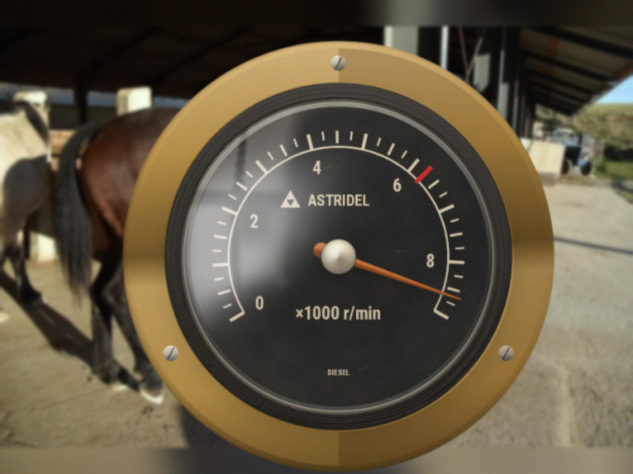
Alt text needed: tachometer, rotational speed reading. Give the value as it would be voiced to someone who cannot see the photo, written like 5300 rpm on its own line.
8625 rpm
